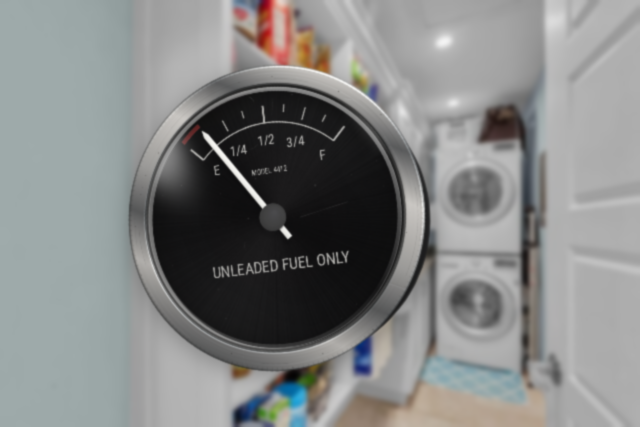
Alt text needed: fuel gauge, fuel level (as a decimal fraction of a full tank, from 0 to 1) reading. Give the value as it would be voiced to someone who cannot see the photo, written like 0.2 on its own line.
0.125
